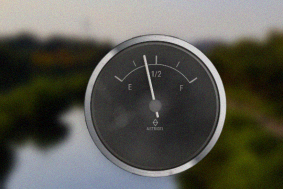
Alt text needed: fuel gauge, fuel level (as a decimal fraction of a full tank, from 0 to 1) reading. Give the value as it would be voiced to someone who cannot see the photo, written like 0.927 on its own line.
0.375
